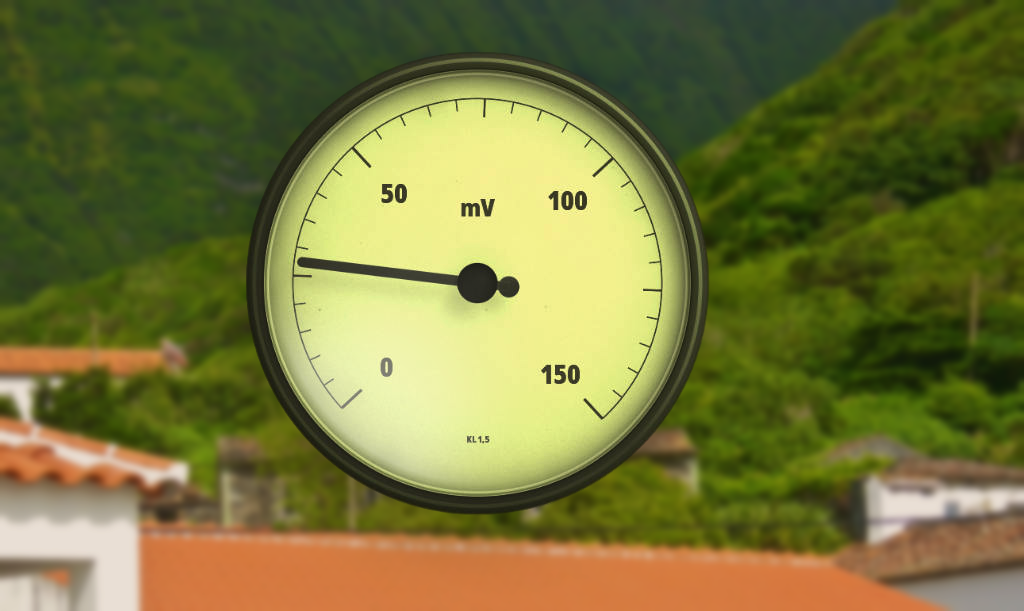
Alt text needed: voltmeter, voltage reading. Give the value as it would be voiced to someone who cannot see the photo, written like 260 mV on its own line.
27.5 mV
